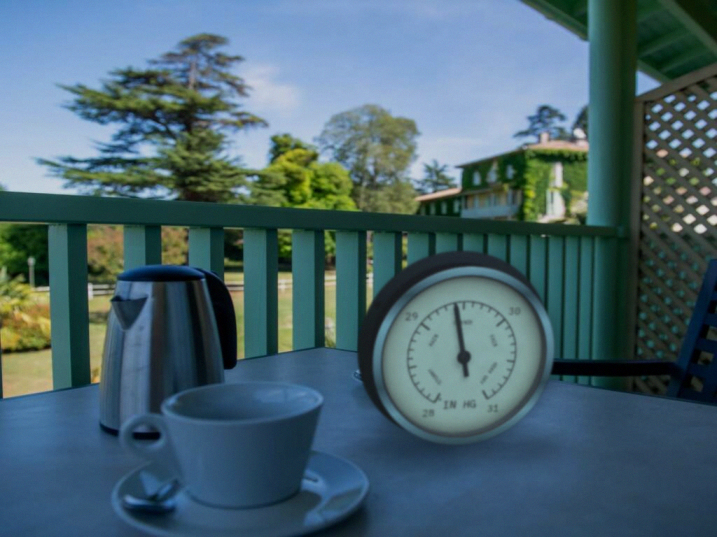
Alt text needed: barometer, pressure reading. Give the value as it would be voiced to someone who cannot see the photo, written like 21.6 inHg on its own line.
29.4 inHg
